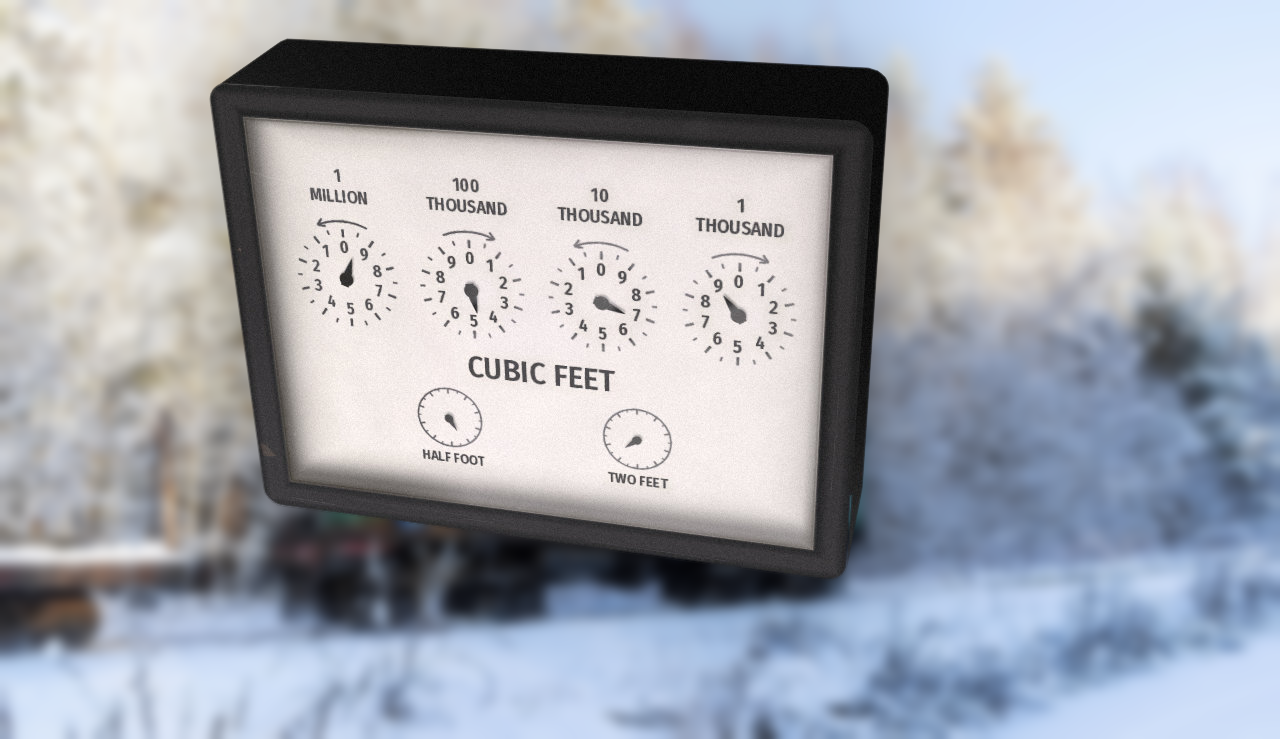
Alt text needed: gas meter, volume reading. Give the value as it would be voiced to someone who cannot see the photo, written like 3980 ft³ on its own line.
946900 ft³
